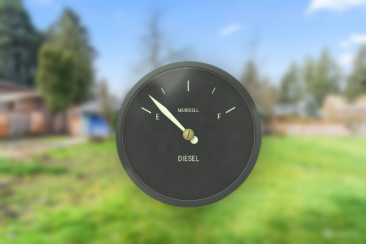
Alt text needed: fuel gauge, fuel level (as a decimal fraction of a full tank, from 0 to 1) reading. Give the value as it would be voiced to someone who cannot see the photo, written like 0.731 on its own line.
0.125
